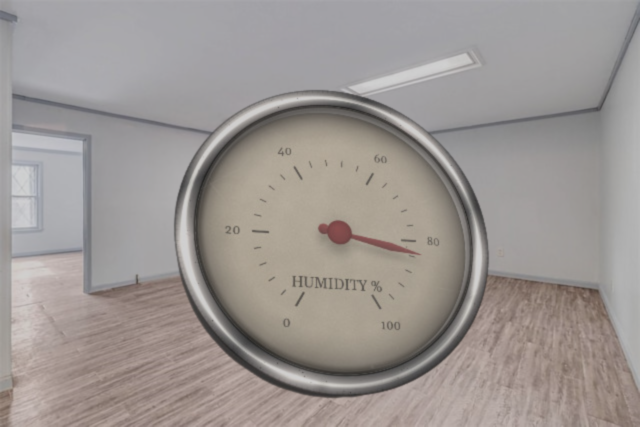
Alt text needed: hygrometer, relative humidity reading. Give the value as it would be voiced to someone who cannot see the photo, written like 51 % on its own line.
84 %
